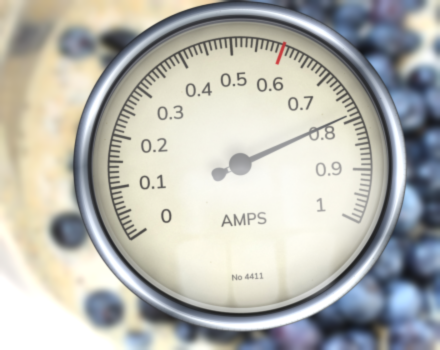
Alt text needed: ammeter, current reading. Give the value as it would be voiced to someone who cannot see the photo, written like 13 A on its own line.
0.79 A
